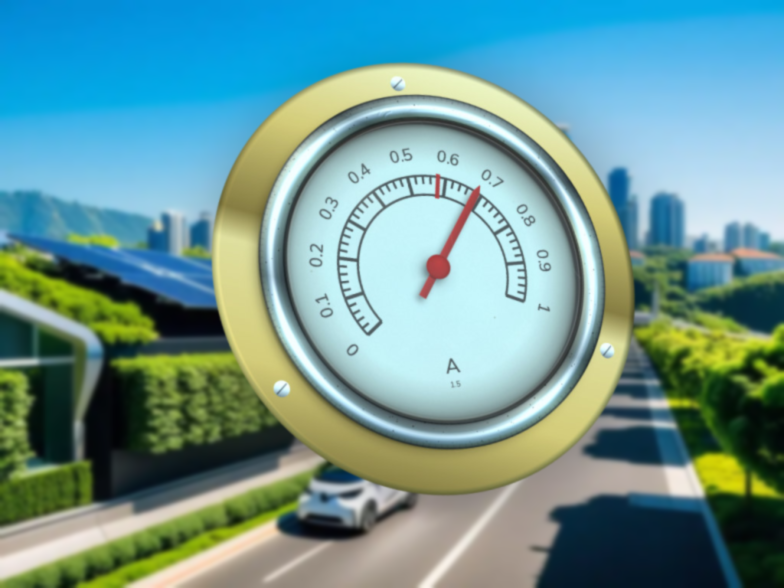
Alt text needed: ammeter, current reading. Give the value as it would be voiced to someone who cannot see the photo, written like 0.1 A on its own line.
0.68 A
